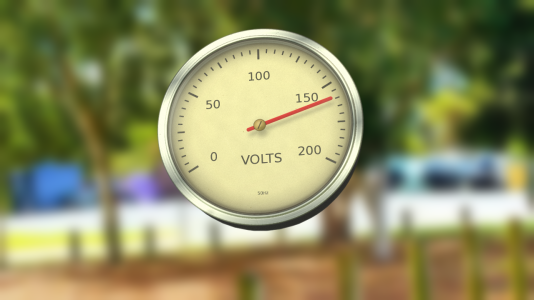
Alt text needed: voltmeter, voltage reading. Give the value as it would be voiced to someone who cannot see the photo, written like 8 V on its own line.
160 V
